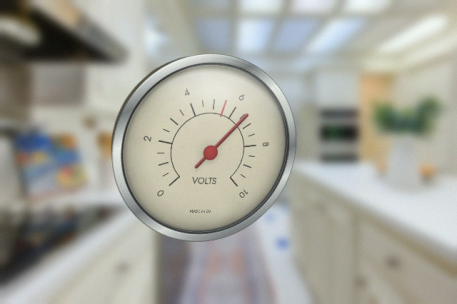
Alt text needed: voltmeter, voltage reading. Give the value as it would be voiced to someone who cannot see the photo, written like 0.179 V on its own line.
6.5 V
